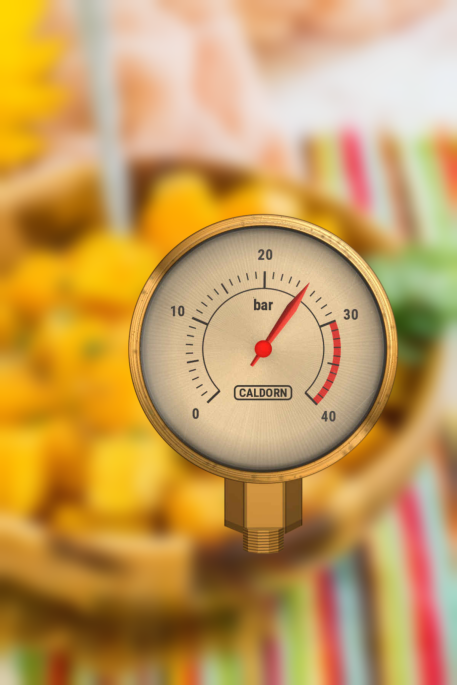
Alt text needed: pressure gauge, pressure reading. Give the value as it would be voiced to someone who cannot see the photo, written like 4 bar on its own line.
25 bar
